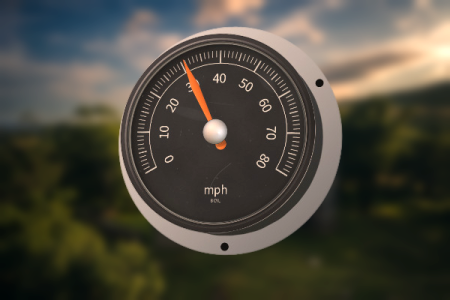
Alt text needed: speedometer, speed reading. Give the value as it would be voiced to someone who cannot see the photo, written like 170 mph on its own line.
31 mph
